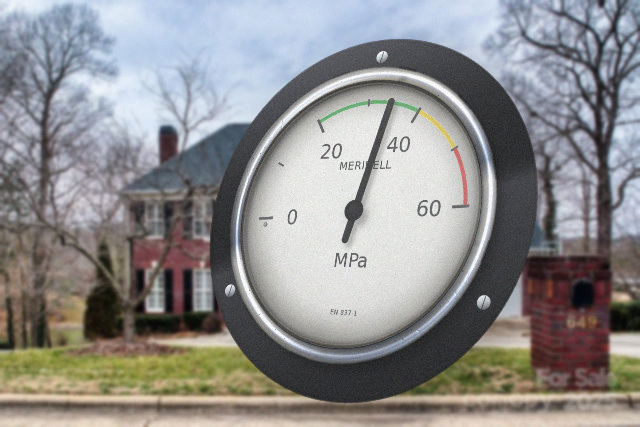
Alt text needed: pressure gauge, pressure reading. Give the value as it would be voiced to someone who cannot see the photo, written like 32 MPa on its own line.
35 MPa
